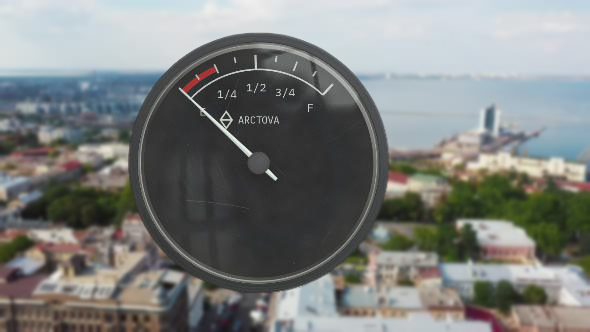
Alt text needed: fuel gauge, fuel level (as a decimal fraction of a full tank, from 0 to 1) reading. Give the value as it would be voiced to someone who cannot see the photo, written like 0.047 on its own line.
0
